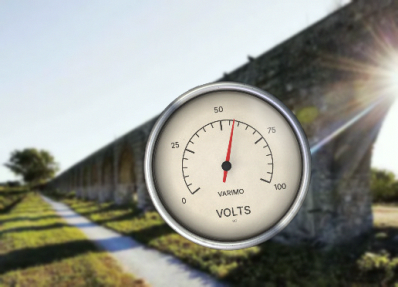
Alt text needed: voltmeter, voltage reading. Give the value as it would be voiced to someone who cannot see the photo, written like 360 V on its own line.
57.5 V
